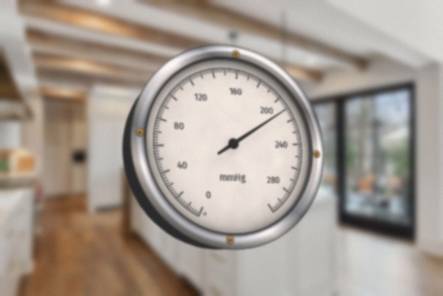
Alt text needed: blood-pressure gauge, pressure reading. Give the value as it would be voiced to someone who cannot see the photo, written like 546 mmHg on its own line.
210 mmHg
